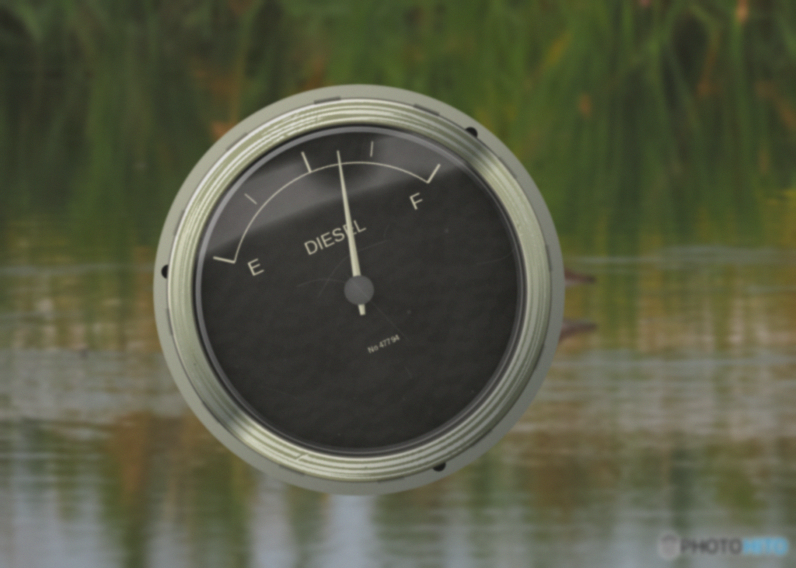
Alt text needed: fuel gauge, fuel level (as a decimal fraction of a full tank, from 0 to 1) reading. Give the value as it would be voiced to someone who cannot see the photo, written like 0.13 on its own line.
0.625
